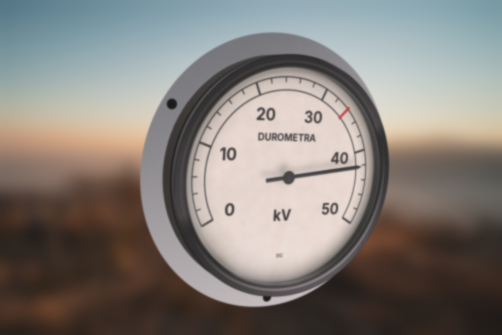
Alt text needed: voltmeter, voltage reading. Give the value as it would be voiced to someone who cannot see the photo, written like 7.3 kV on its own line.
42 kV
